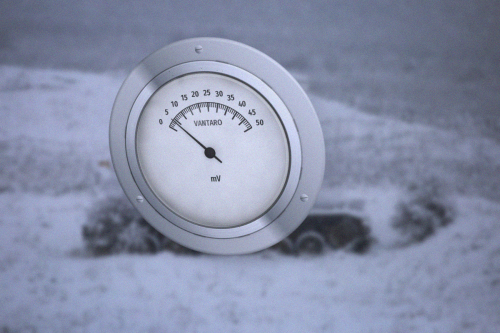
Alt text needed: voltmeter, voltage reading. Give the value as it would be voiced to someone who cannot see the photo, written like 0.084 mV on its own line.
5 mV
